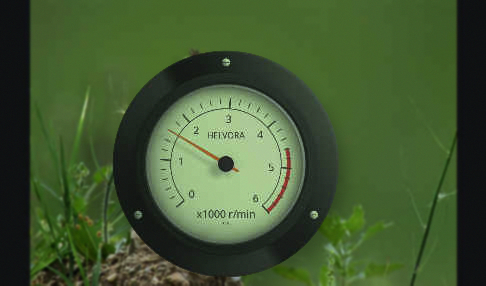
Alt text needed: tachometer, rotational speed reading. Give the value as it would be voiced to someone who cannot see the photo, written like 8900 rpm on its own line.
1600 rpm
